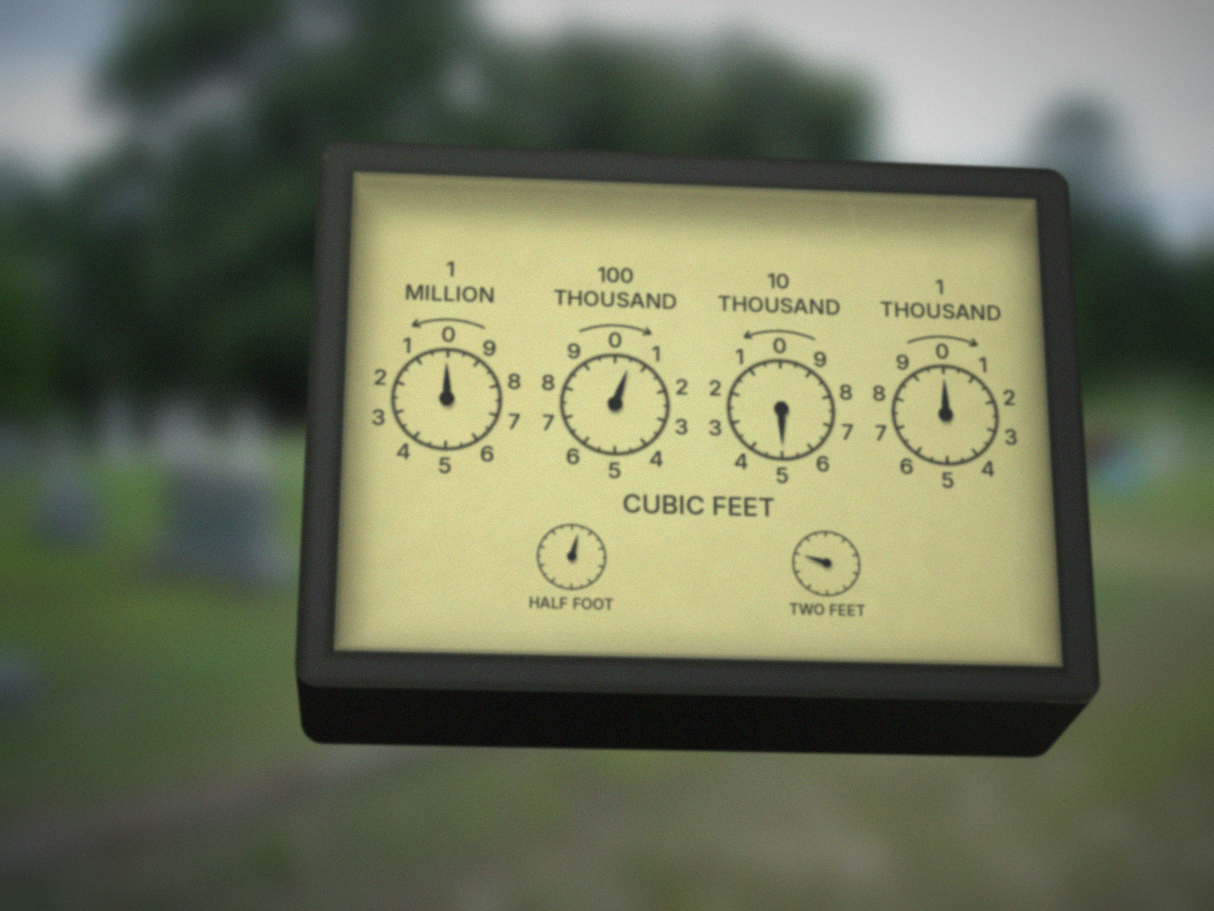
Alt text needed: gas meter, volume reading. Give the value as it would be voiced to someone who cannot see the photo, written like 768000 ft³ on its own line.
5000 ft³
